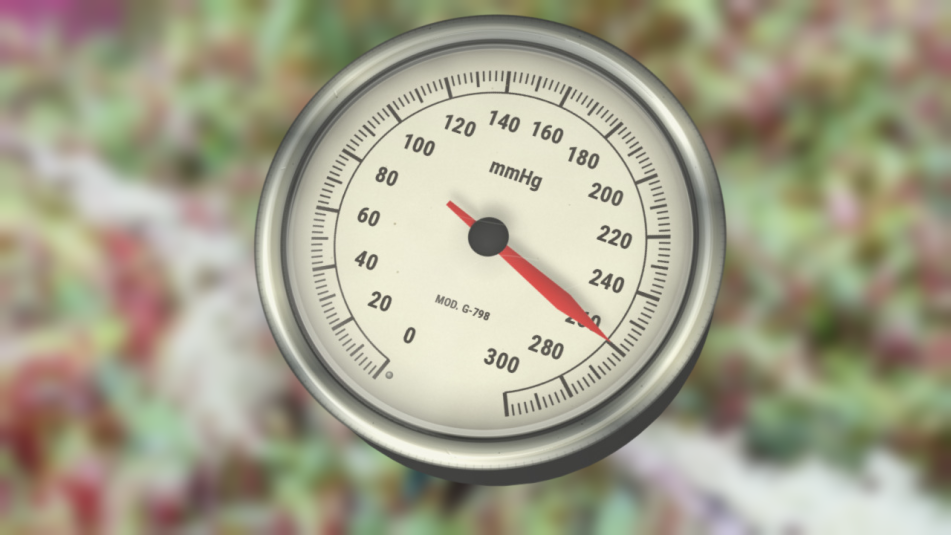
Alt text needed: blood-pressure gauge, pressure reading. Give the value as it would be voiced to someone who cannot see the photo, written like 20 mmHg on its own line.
260 mmHg
